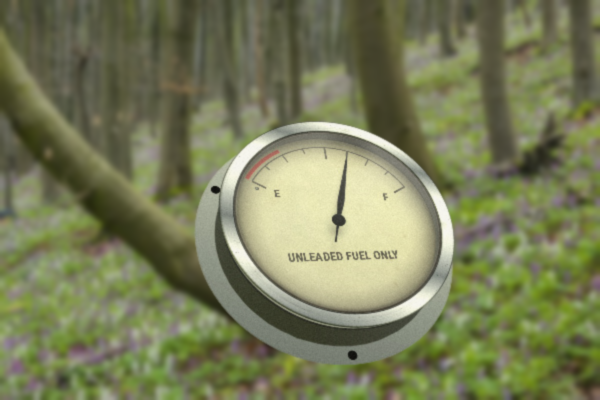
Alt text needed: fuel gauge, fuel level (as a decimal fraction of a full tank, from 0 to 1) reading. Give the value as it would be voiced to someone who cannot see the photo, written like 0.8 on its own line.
0.625
